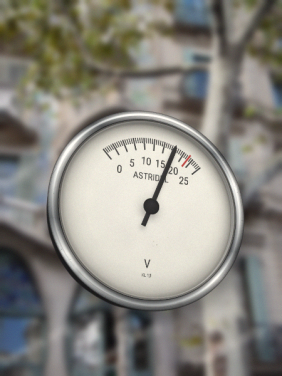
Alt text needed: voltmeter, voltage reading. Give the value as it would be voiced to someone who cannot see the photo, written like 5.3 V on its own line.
17.5 V
